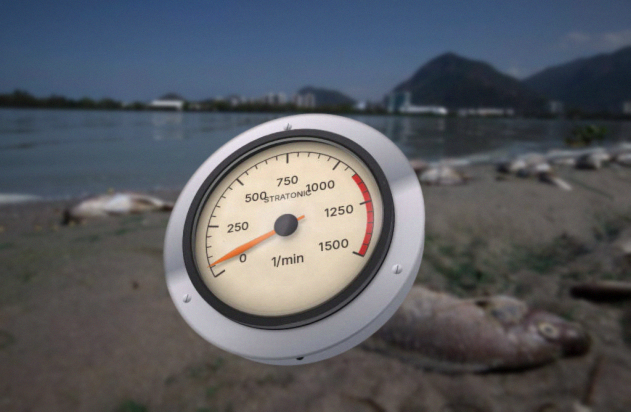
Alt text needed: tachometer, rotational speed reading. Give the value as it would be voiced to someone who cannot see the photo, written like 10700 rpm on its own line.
50 rpm
